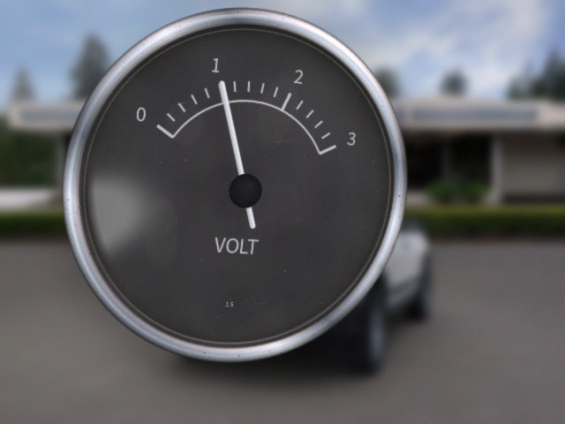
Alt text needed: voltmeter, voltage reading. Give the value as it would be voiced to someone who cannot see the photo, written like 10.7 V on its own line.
1 V
